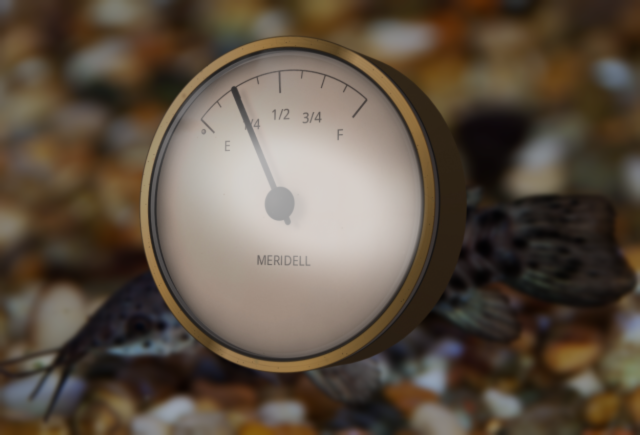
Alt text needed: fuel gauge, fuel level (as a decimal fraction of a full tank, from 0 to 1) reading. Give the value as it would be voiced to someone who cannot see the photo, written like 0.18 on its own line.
0.25
